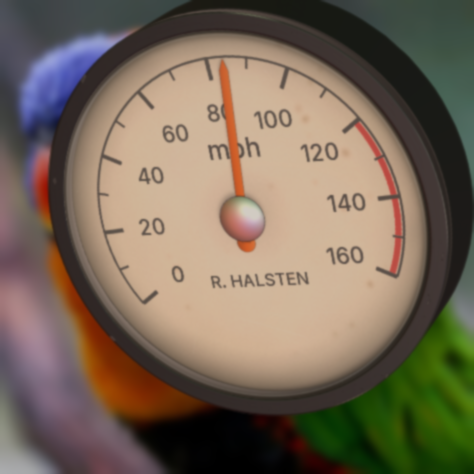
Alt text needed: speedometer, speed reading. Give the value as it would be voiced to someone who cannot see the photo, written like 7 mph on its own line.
85 mph
